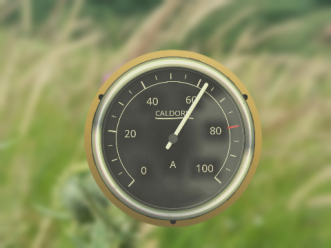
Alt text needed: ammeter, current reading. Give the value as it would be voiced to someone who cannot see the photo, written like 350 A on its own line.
62.5 A
